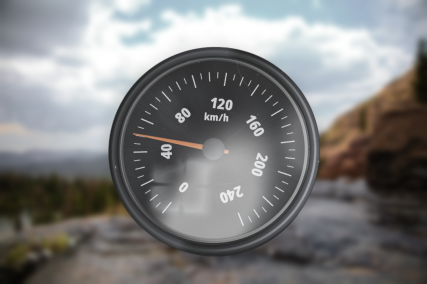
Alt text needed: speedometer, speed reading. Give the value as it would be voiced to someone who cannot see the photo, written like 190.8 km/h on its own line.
50 km/h
